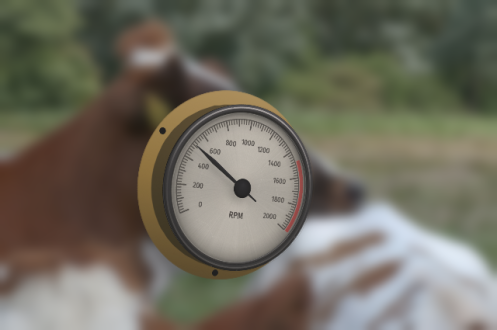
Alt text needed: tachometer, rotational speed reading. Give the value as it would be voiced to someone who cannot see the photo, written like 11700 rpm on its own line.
500 rpm
